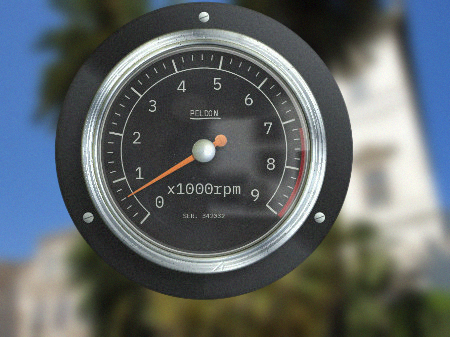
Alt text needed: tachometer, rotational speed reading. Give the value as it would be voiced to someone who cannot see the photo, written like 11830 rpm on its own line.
600 rpm
